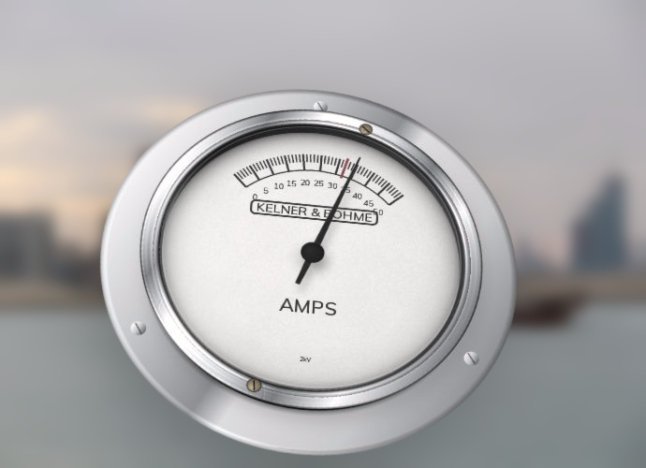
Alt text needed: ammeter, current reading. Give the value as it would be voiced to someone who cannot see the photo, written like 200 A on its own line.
35 A
